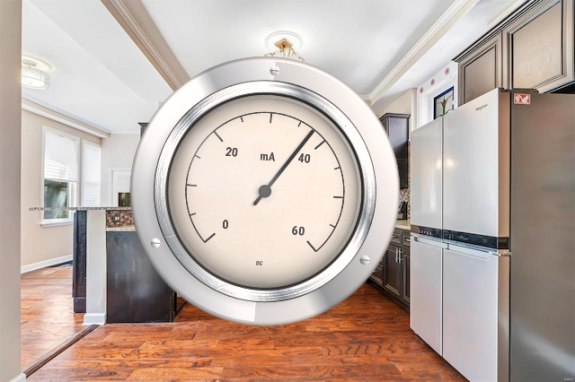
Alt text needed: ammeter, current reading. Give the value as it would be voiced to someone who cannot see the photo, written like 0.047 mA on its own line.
37.5 mA
